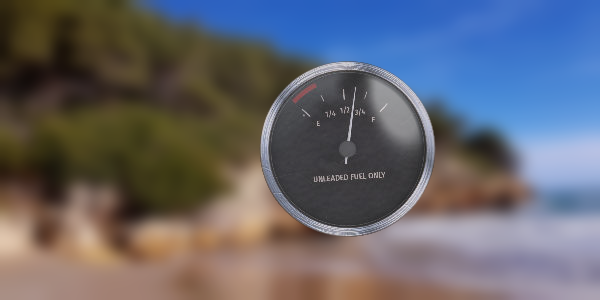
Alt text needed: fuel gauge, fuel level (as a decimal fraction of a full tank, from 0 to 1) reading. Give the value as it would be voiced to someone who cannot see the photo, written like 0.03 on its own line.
0.625
